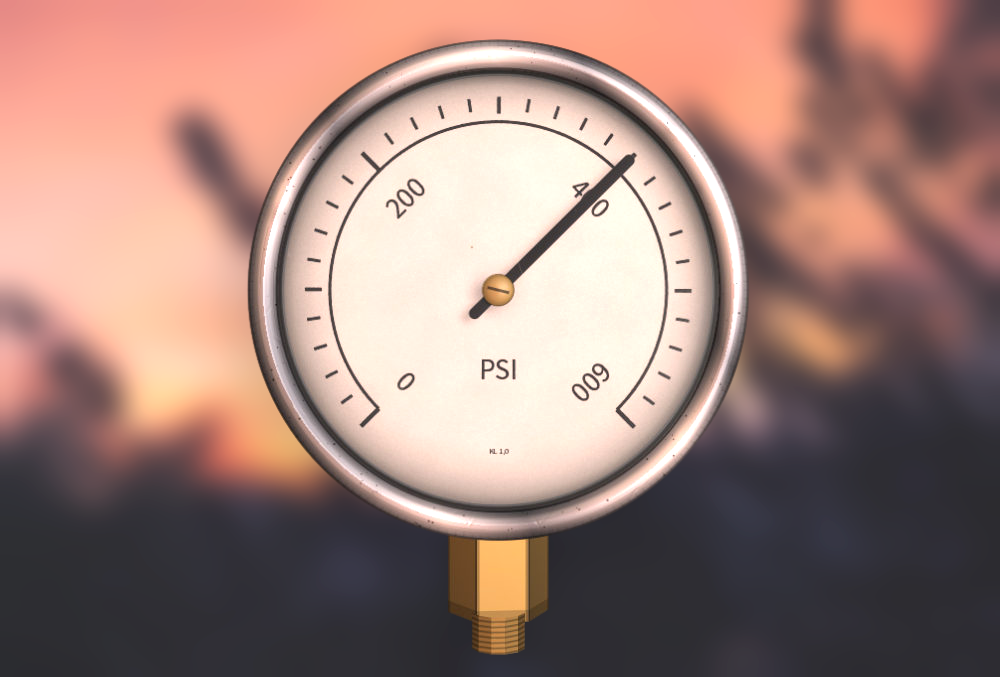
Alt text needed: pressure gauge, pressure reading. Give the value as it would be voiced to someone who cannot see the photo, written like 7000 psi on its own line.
400 psi
